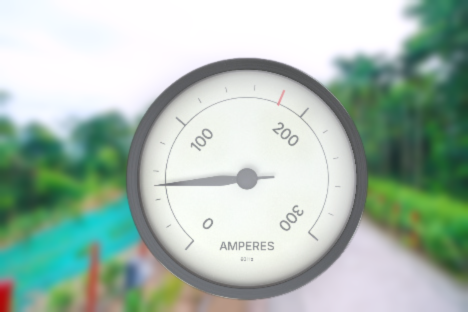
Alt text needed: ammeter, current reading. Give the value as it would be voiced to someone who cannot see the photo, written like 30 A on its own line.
50 A
